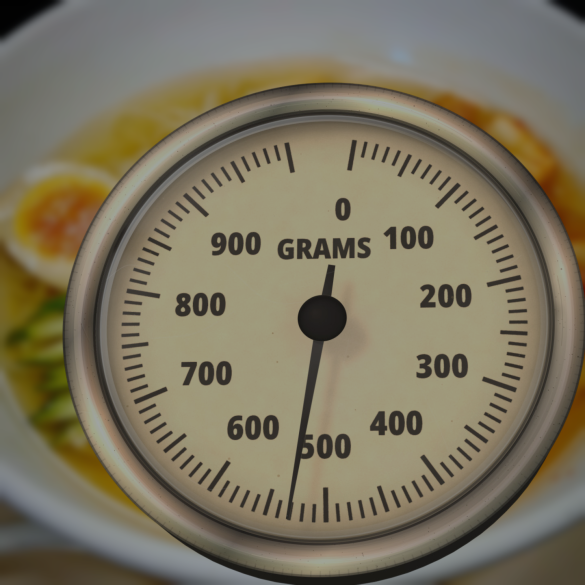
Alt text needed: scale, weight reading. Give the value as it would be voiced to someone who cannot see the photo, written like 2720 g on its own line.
530 g
